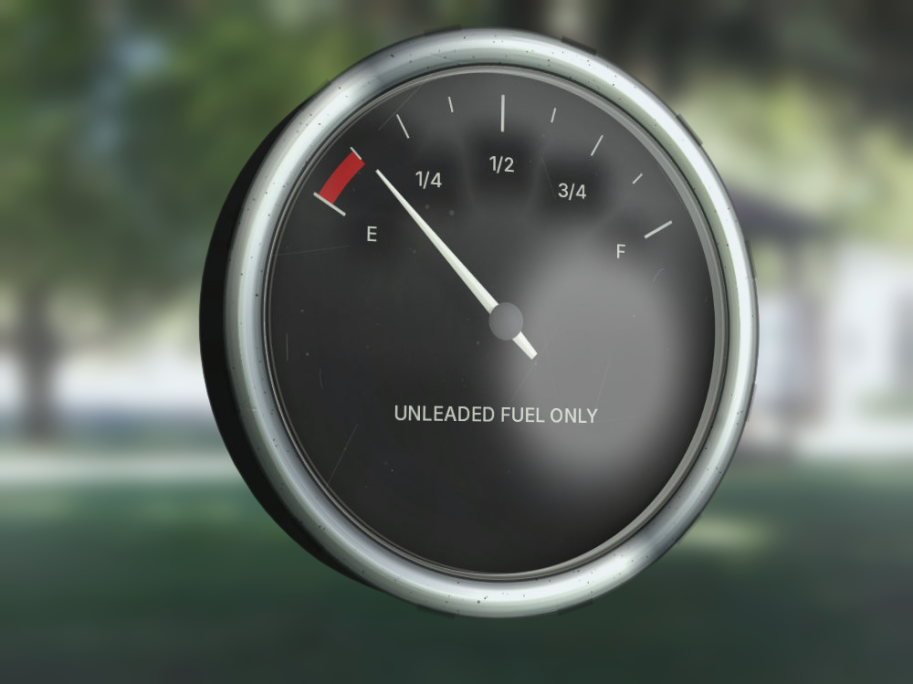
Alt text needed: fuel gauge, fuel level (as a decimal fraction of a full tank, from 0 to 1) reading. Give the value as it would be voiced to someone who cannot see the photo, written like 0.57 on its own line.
0.125
